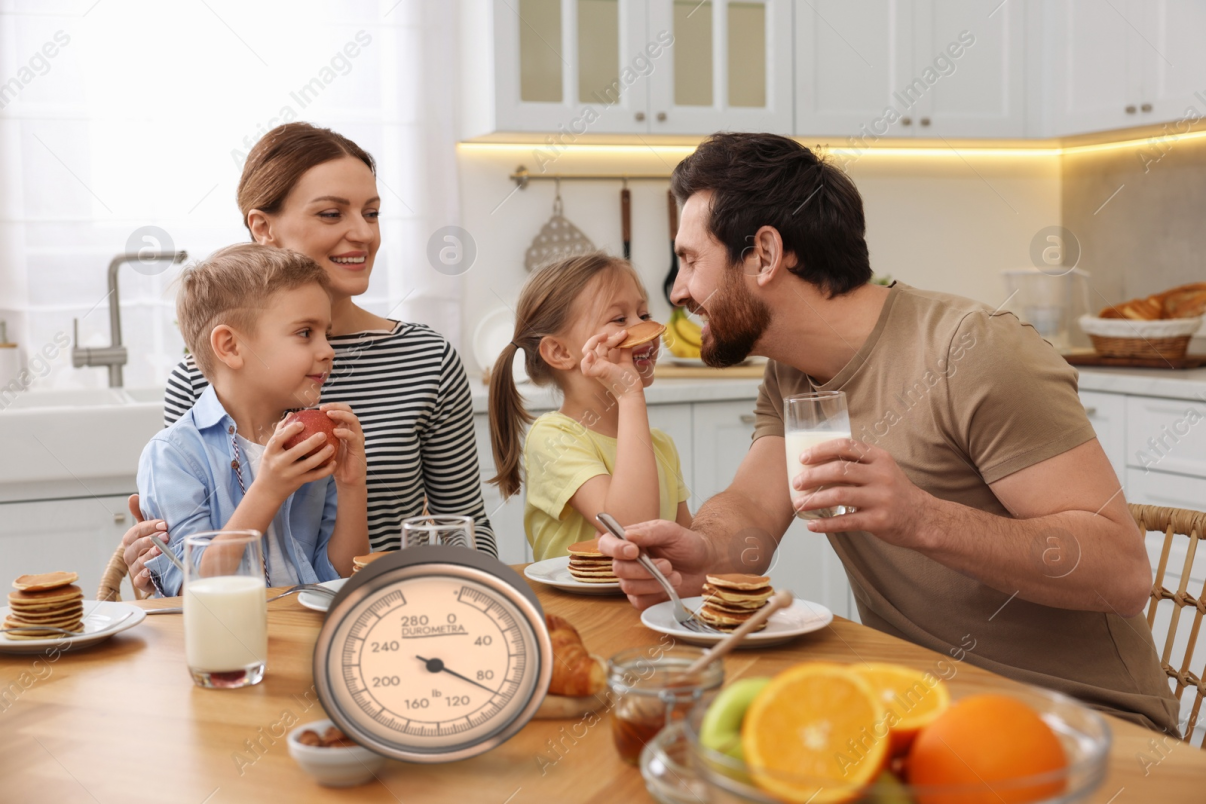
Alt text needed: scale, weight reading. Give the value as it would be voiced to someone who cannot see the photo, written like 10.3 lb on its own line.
90 lb
